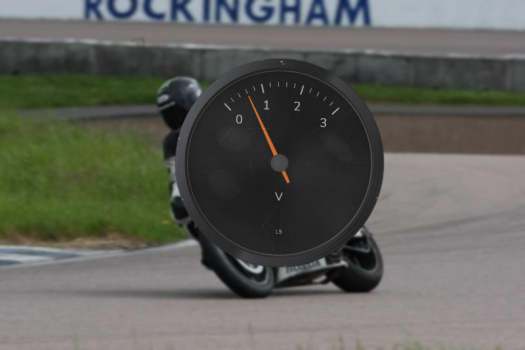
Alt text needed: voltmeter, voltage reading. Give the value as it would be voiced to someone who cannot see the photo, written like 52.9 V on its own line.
0.6 V
